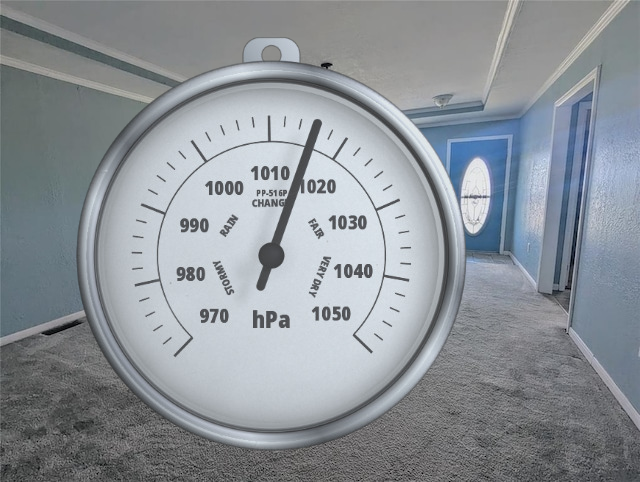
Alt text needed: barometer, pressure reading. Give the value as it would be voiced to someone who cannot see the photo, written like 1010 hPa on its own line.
1016 hPa
